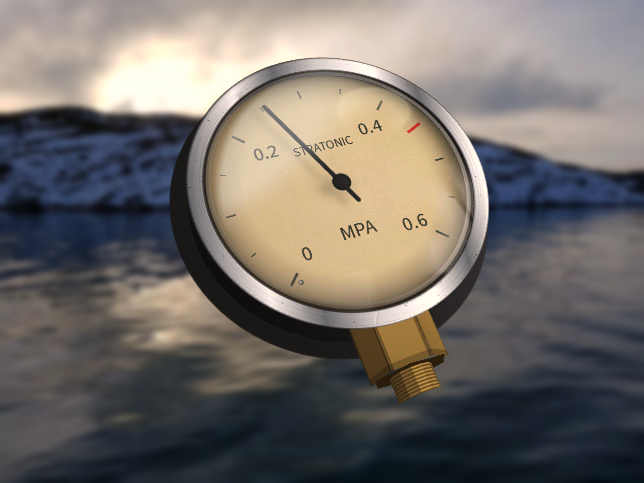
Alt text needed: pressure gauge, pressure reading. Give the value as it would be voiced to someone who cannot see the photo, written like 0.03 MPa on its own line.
0.25 MPa
